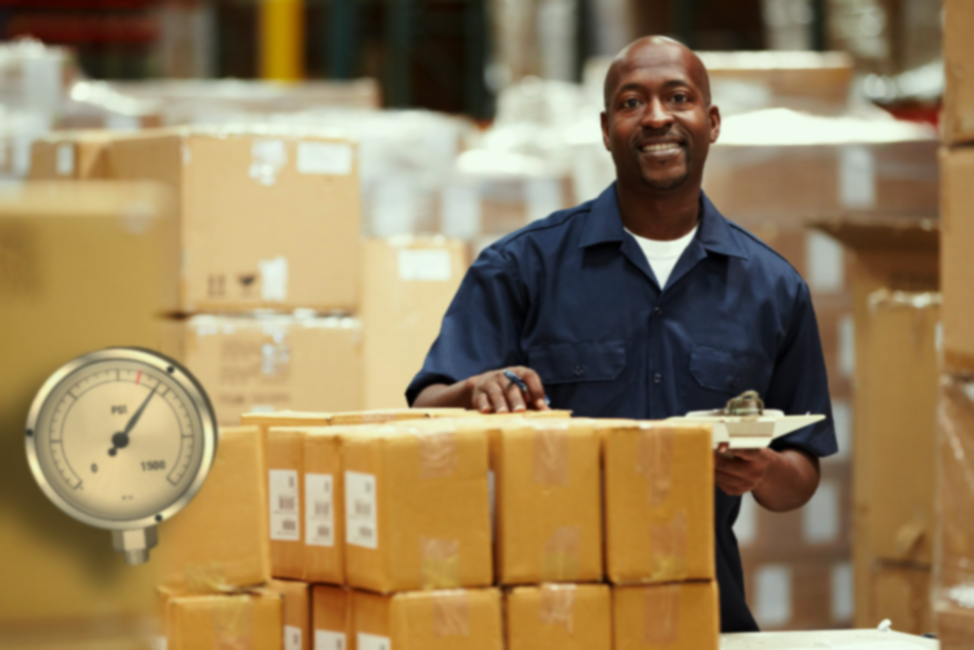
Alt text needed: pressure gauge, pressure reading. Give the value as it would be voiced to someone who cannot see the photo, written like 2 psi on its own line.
950 psi
